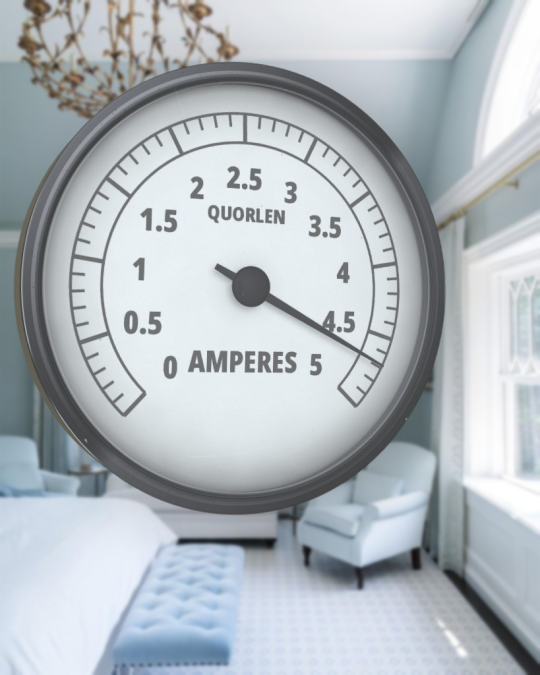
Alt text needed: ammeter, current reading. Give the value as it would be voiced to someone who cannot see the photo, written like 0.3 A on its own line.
4.7 A
